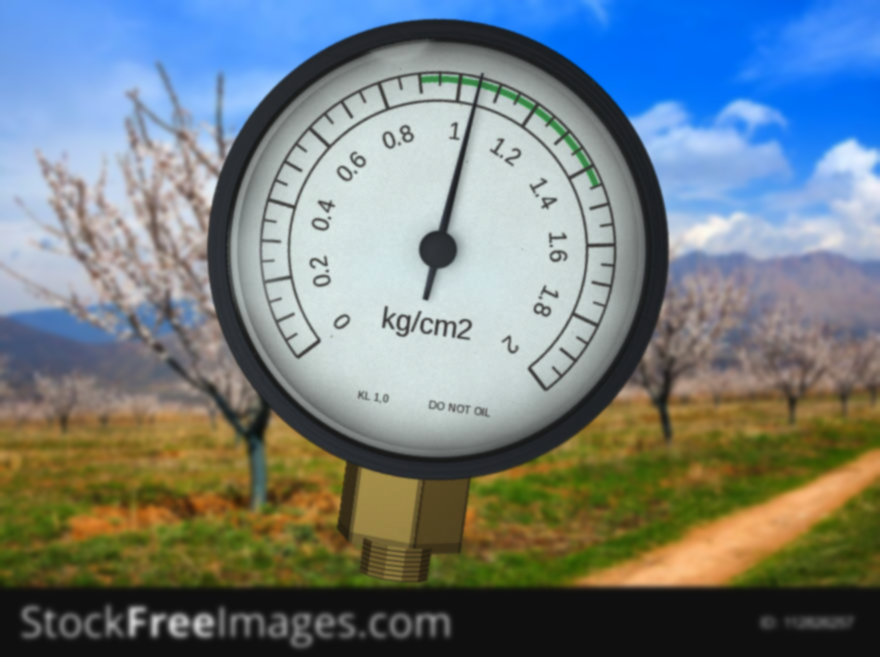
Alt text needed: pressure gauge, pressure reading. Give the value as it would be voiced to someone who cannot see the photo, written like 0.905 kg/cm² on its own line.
1.05 kg/cm²
